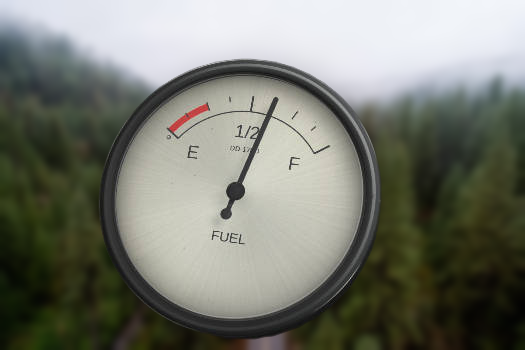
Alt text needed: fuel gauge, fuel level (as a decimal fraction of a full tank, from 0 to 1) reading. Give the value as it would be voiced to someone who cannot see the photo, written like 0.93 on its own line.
0.625
